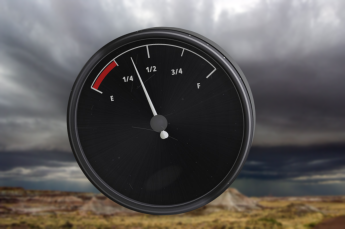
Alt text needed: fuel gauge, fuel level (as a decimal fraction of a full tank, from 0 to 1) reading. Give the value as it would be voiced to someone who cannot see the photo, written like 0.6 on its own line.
0.375
